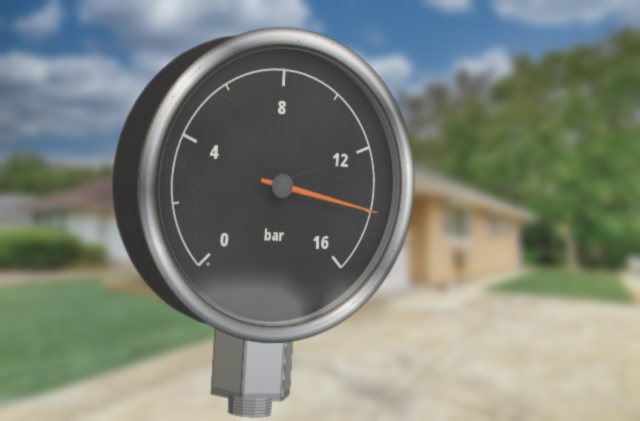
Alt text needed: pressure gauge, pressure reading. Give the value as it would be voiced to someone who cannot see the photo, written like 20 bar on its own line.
14 bar
